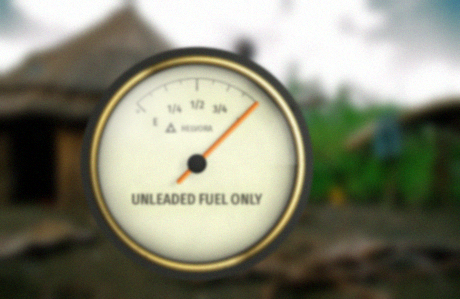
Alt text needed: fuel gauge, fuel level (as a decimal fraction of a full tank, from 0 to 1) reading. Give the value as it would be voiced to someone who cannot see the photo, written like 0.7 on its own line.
1
